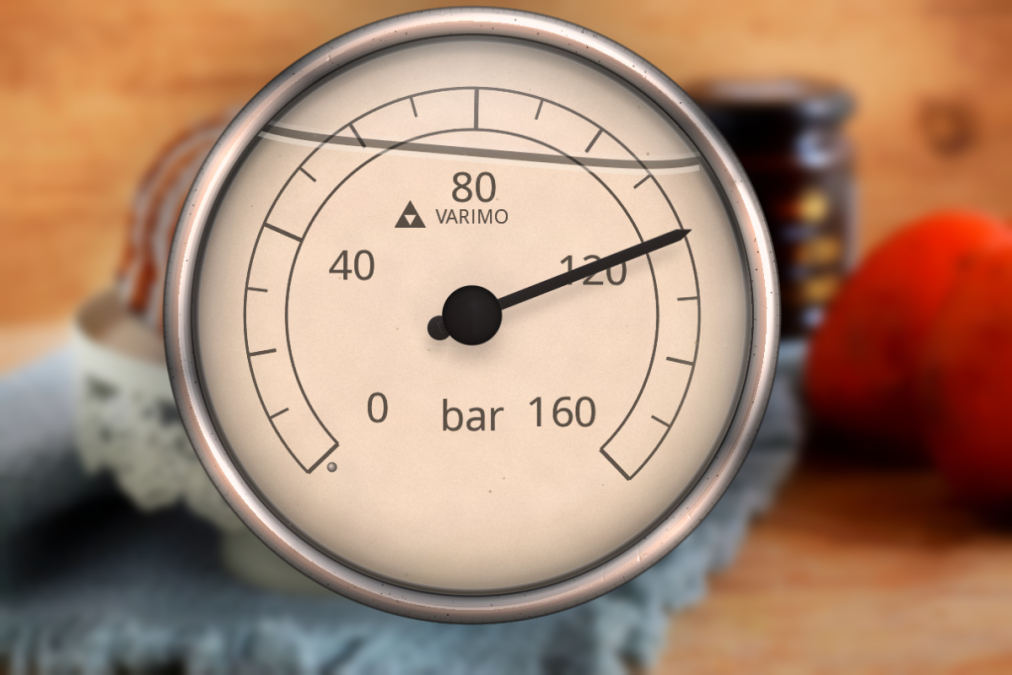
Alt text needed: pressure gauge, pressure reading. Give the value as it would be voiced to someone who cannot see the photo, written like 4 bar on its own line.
120 bar
